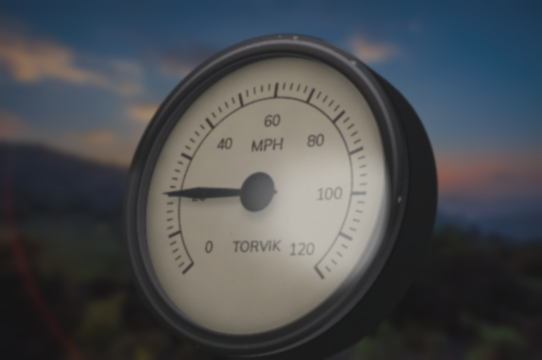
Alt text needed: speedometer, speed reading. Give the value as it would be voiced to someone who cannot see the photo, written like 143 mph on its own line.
20 mph
